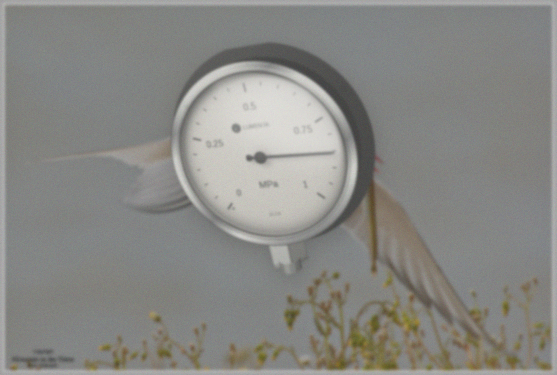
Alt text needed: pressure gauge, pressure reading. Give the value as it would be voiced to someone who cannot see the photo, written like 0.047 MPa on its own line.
0.85 MPa
